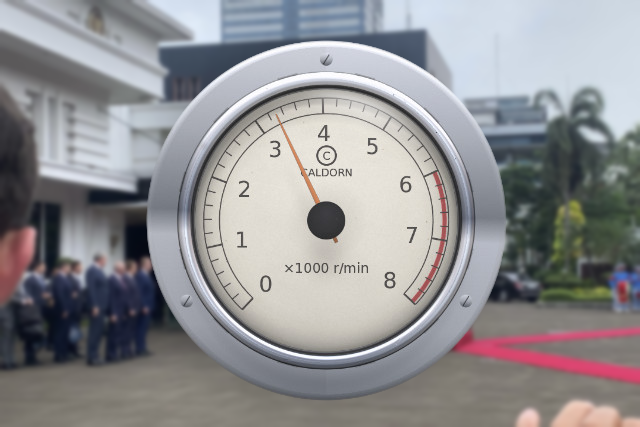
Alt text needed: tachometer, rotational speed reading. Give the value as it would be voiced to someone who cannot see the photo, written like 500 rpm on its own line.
3300 rpm
